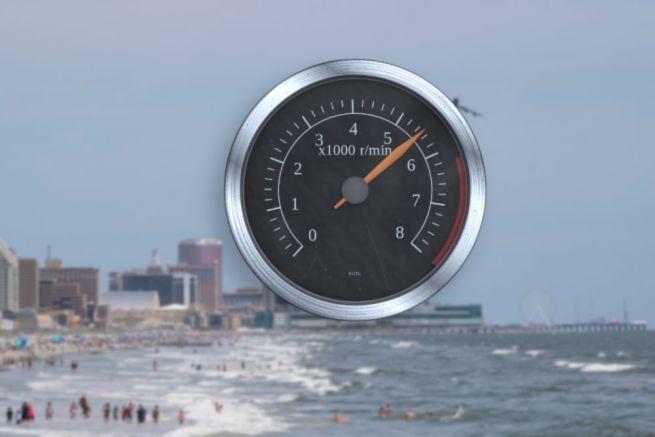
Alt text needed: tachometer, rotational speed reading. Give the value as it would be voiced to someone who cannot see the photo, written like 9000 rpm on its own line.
5500 rpm
